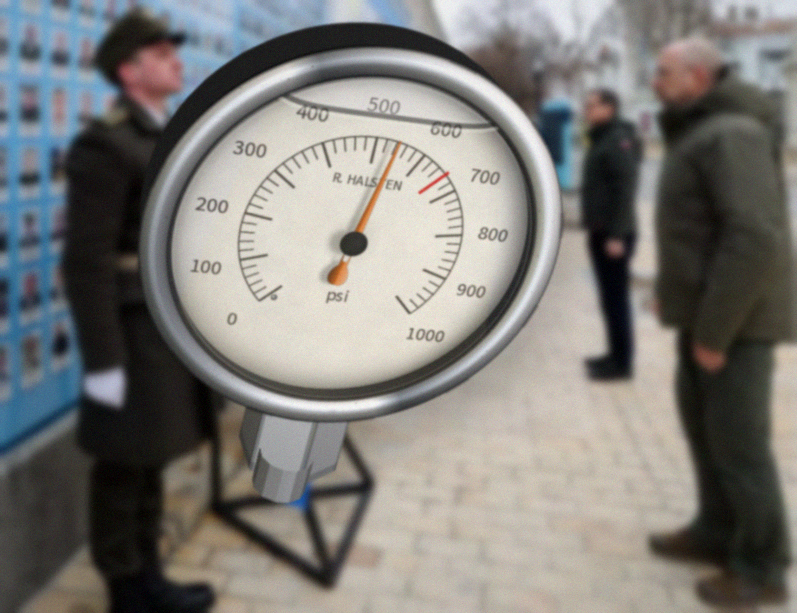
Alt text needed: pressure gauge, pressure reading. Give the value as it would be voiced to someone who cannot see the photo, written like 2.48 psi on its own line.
540 psi
